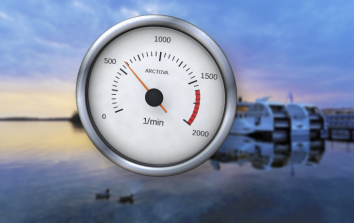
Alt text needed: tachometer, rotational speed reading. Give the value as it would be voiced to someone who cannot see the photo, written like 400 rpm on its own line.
600 rpm
